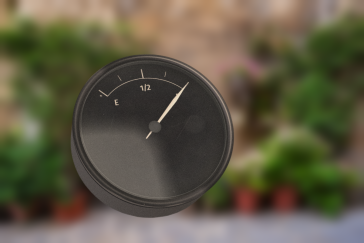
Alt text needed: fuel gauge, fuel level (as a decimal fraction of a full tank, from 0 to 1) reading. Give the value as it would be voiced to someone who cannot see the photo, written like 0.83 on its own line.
1
